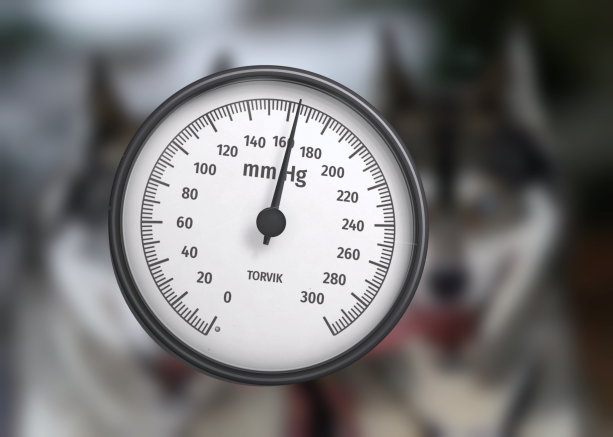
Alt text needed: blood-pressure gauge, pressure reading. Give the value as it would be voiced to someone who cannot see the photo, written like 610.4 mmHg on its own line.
164 mmHg
